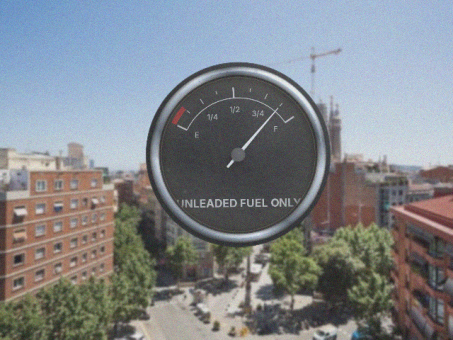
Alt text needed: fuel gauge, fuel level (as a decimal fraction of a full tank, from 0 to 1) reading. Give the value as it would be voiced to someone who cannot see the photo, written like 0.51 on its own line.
0.875
